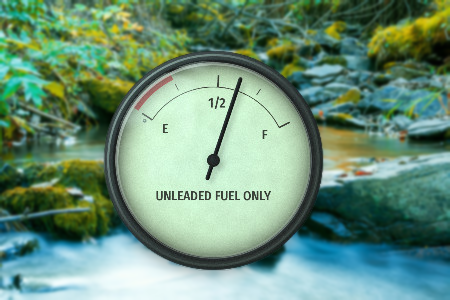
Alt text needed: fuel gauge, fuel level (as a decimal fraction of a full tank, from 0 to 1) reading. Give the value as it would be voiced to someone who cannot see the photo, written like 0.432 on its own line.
0.625
